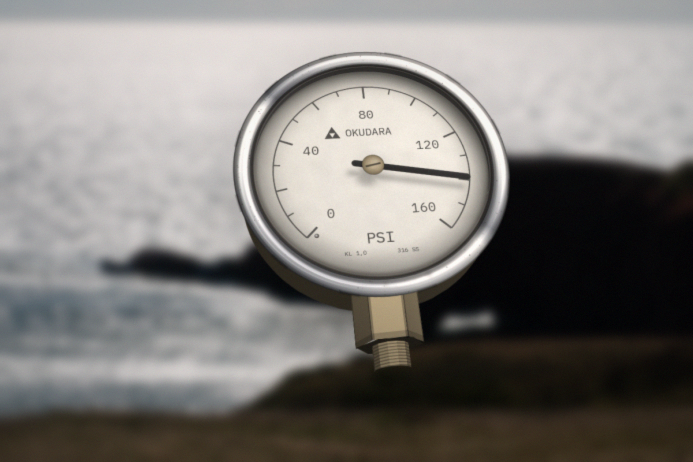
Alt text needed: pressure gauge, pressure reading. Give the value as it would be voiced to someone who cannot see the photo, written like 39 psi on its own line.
140 psi
